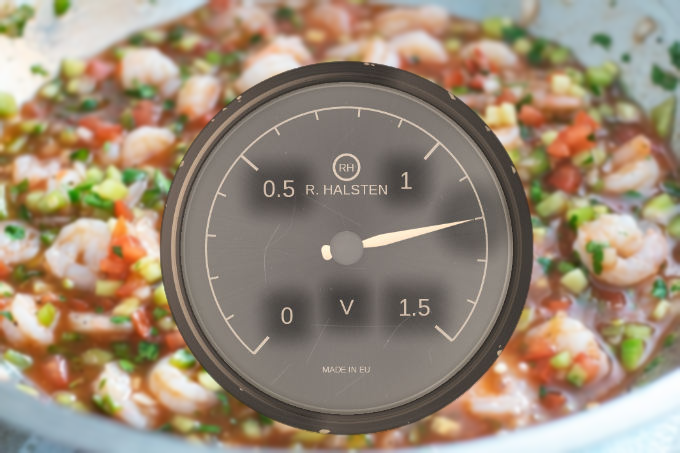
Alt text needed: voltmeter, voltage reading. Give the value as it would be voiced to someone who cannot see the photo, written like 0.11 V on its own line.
1.2 V
